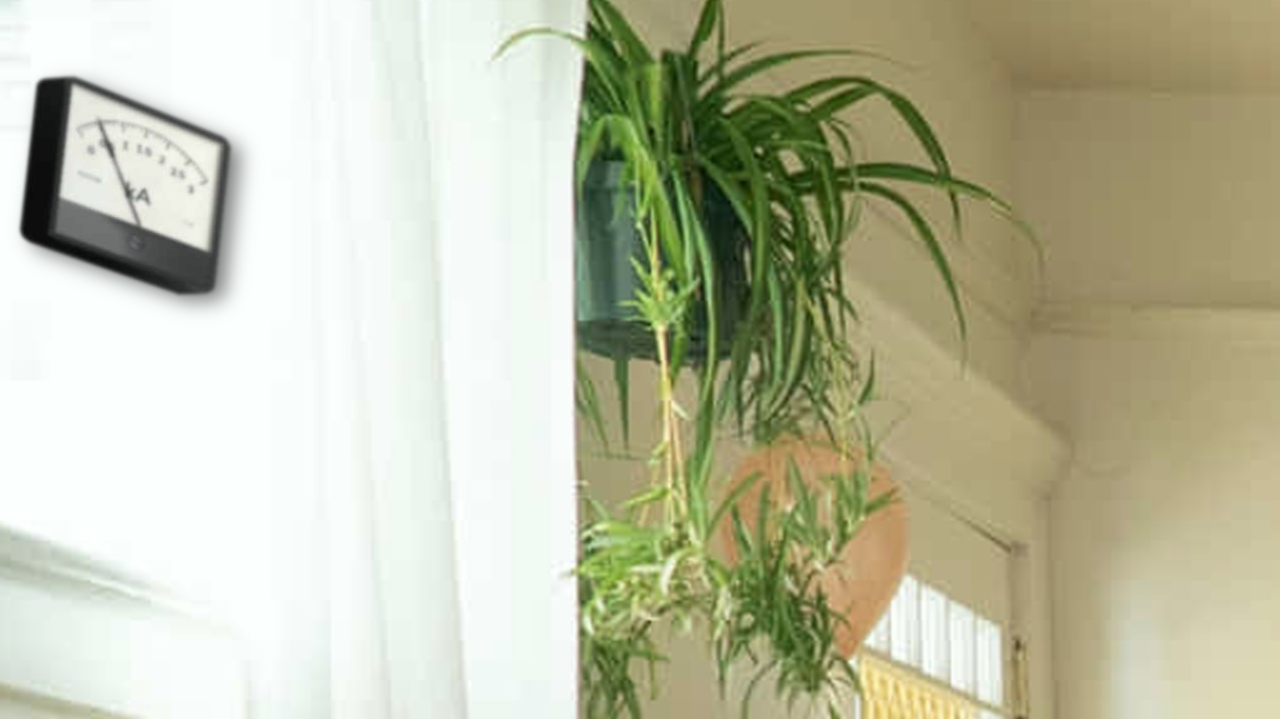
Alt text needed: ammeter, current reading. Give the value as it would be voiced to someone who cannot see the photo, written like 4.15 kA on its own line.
0.5 kA
